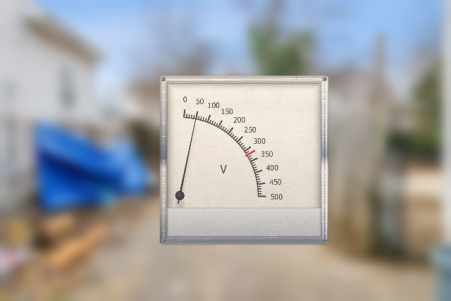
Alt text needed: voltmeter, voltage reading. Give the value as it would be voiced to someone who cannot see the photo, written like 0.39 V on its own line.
50 V
